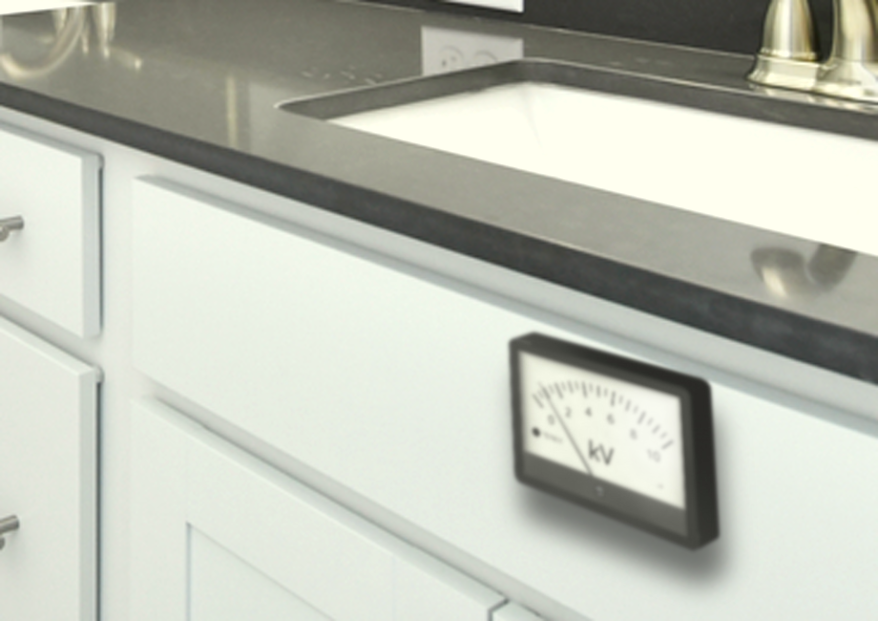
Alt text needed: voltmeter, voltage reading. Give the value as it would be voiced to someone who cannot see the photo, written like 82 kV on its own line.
1 kV
